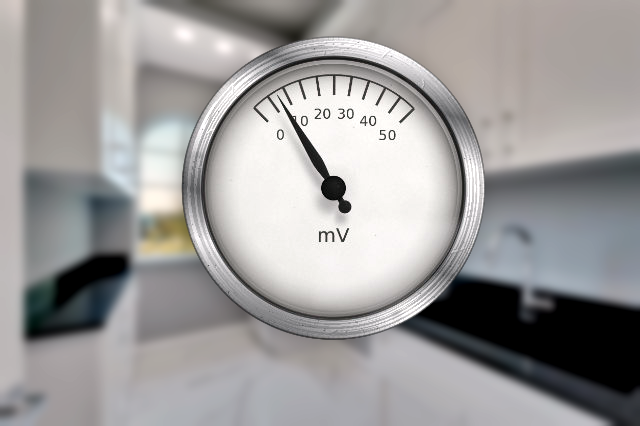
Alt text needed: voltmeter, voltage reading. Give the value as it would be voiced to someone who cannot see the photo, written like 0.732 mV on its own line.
7.5 mV
